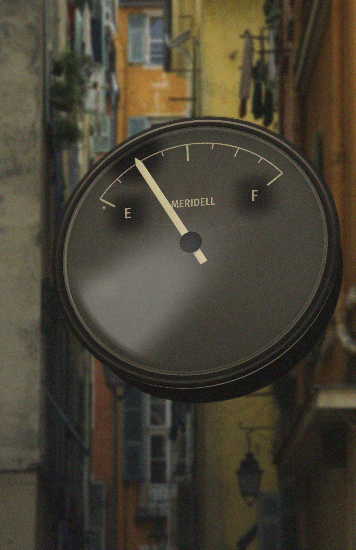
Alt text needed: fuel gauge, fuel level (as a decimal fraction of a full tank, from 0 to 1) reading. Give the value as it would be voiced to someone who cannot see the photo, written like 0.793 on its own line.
0.25
